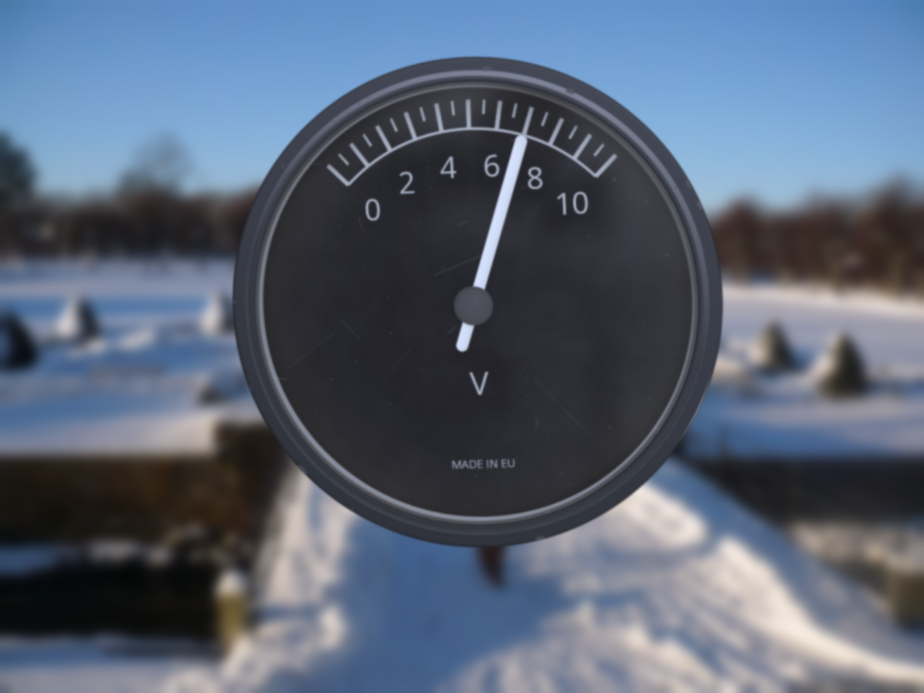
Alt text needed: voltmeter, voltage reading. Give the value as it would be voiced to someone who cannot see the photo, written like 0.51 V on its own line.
7 V
